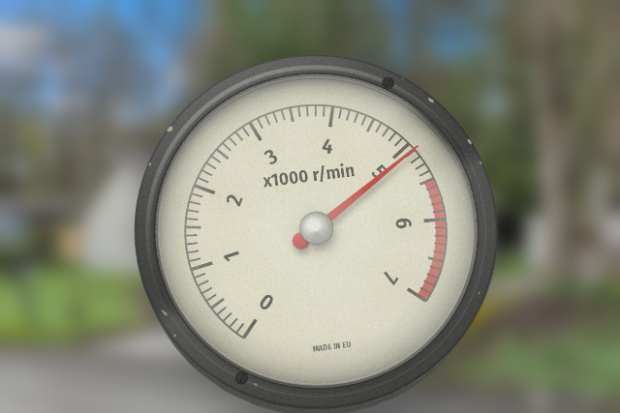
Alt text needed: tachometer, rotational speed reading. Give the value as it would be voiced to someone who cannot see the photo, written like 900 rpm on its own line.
5100 rpm
